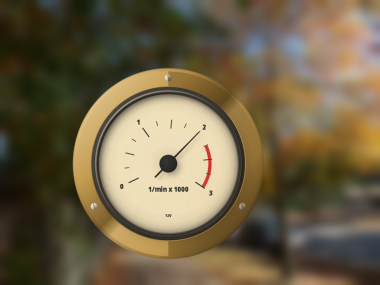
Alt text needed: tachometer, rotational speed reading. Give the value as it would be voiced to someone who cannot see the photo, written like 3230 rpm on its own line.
2000 rpm
